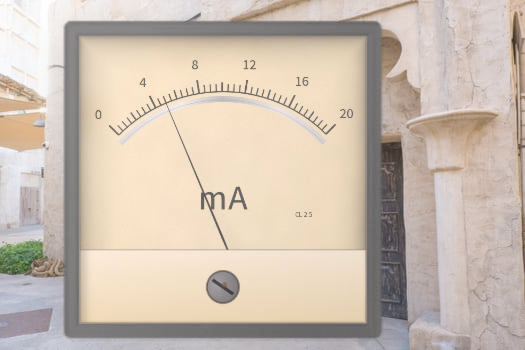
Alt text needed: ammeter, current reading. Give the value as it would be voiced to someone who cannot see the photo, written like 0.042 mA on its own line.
5 mA
